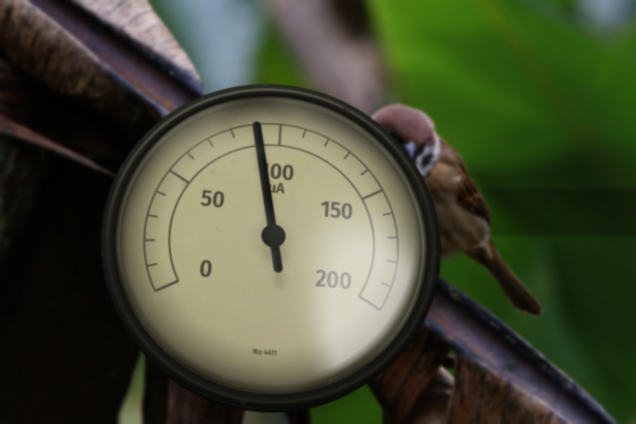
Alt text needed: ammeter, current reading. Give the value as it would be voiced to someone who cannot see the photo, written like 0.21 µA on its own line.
90 µA
